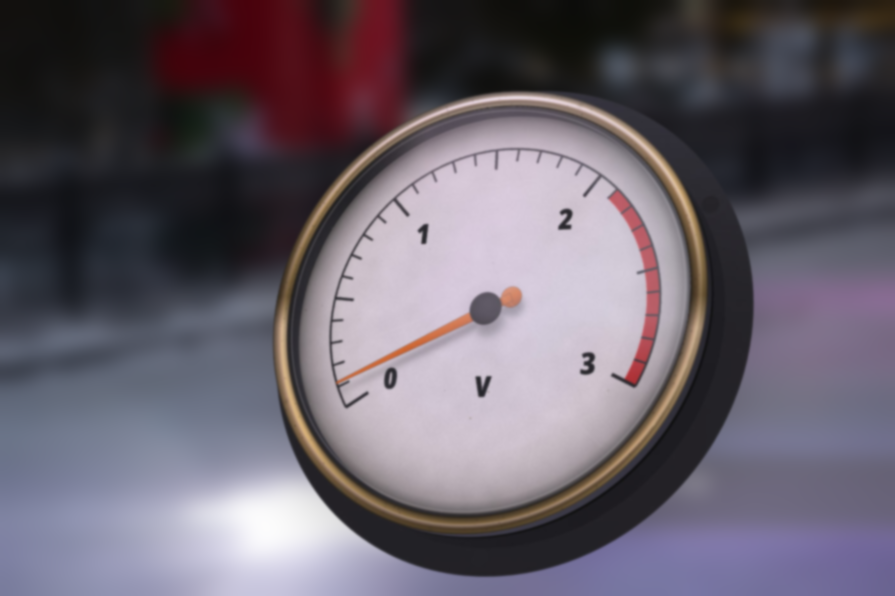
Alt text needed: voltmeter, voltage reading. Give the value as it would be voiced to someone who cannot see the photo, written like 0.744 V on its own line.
0.1 V
